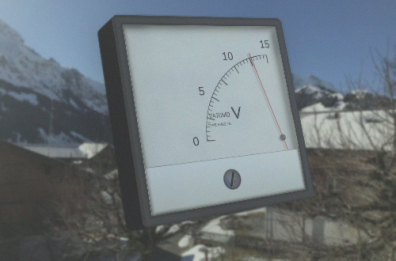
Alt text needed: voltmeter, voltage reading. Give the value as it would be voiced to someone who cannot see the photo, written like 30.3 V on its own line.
12.5 V
